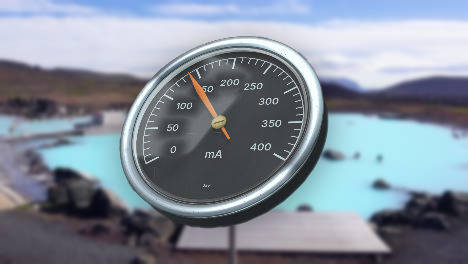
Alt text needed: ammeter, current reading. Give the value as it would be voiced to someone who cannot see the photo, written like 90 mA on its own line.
140 mA
